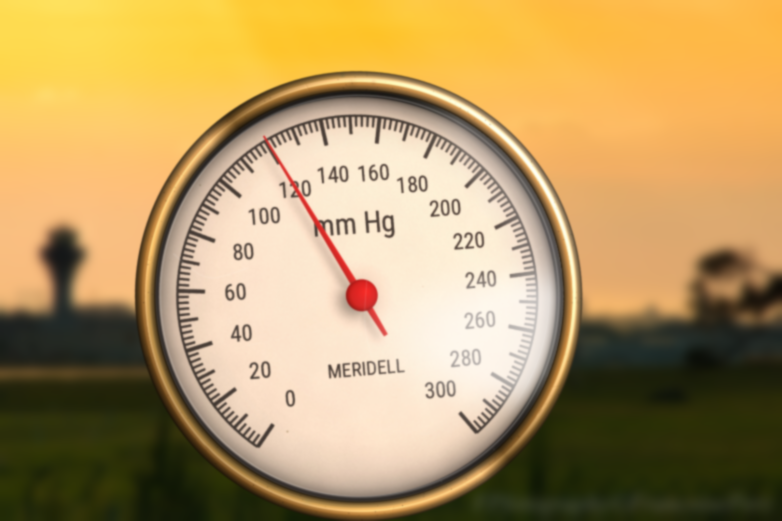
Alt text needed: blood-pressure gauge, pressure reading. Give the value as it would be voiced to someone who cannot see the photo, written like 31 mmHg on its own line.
120 mmHg
